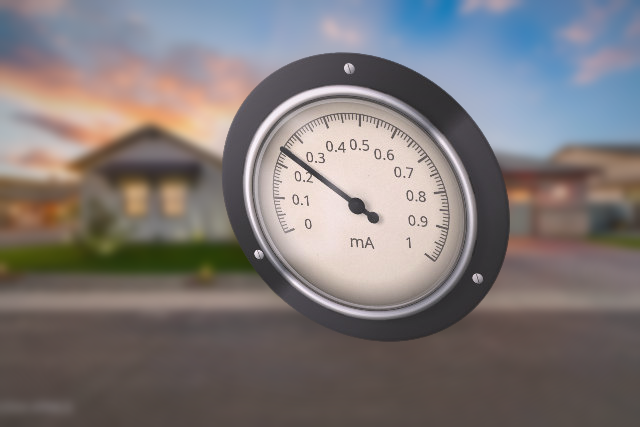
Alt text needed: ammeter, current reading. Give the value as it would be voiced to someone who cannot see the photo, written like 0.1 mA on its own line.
0.25 mA
